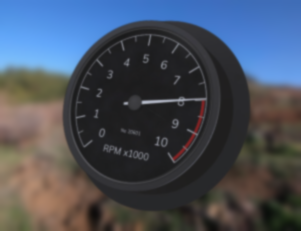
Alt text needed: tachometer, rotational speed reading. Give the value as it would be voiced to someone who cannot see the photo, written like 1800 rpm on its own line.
8000 rpm
